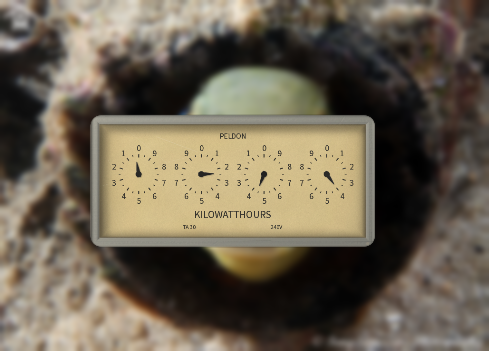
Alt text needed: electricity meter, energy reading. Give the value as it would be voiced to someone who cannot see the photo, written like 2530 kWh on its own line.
244 kWh
